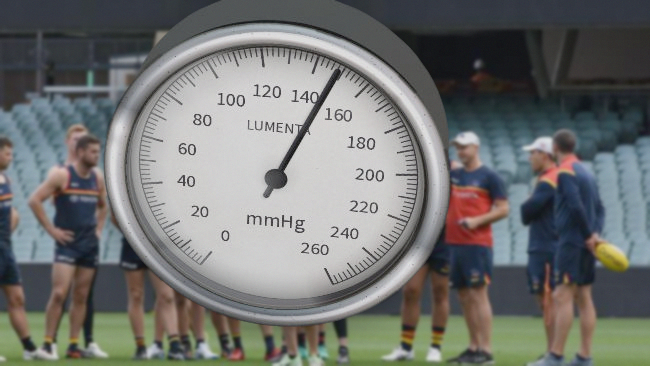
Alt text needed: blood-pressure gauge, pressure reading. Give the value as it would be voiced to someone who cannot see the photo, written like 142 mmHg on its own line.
148 mmHg
